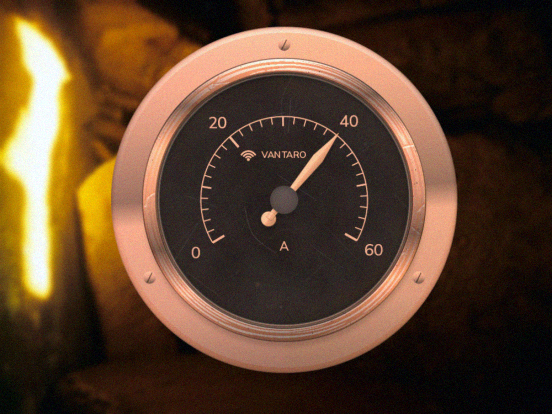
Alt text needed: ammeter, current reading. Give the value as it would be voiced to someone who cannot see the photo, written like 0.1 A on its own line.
40 A
